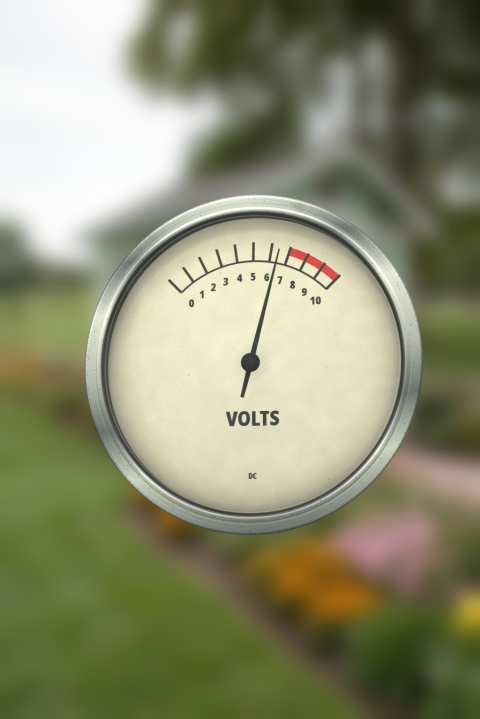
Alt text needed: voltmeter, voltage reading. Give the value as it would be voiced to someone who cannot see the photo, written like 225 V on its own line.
6.5 V
